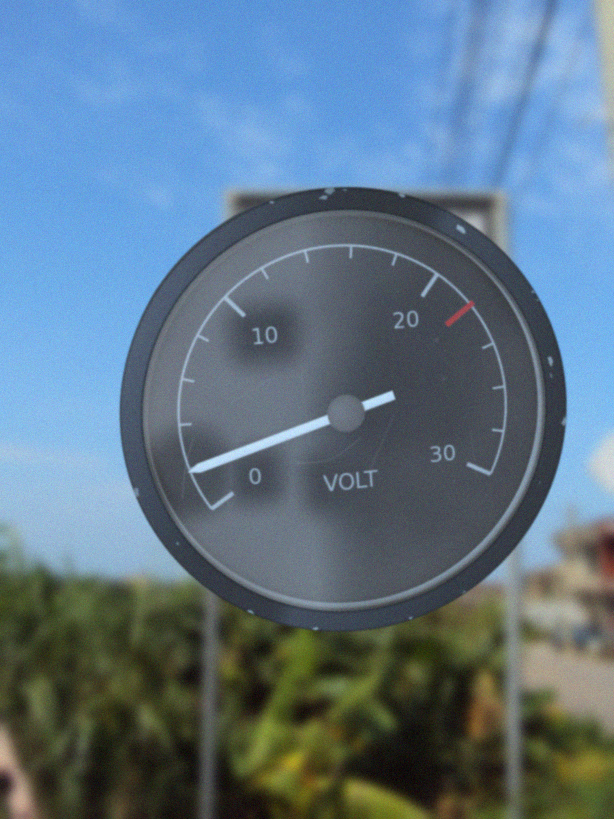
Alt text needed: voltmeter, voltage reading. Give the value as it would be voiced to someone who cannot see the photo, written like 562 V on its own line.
2 V
